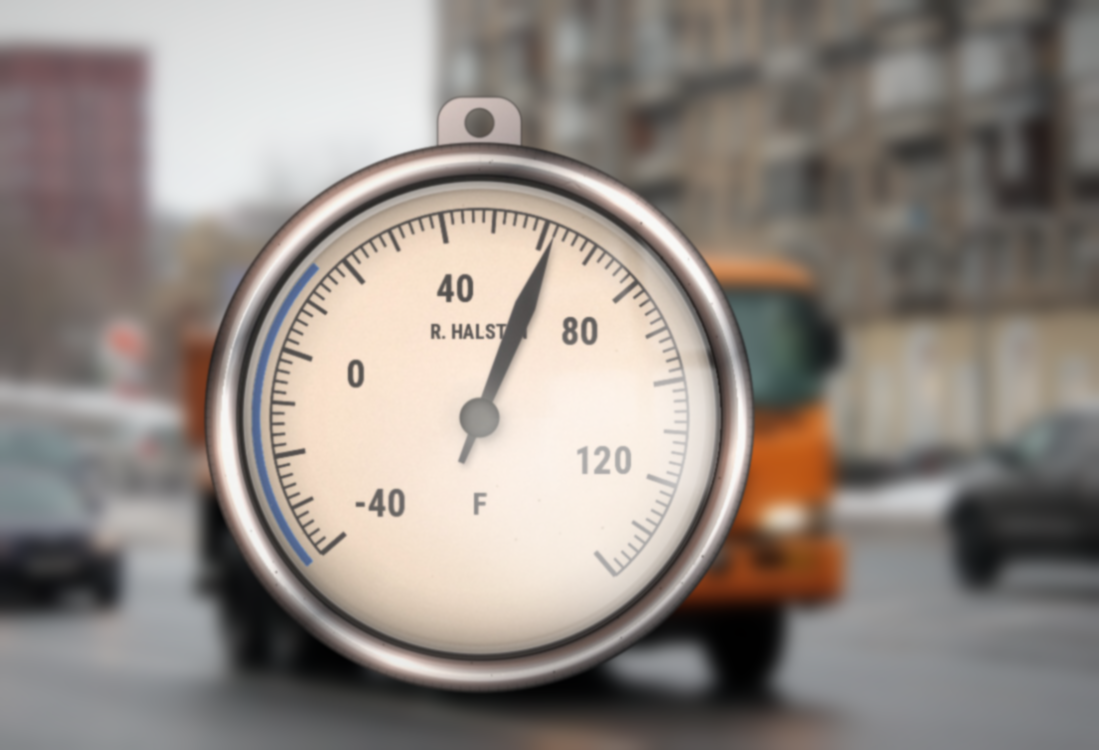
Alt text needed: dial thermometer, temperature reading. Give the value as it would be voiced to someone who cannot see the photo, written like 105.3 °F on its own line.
62 °F
